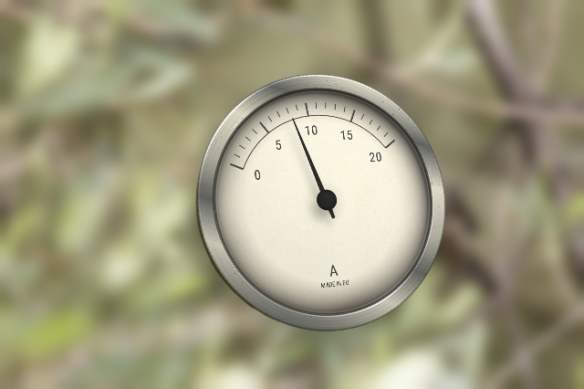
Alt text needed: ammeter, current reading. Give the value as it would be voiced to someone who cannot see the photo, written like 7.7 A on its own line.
8 A
